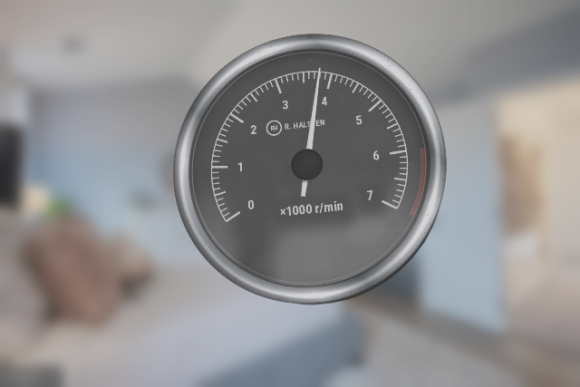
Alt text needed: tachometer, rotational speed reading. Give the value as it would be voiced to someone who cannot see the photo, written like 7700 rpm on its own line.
3800 rpm
